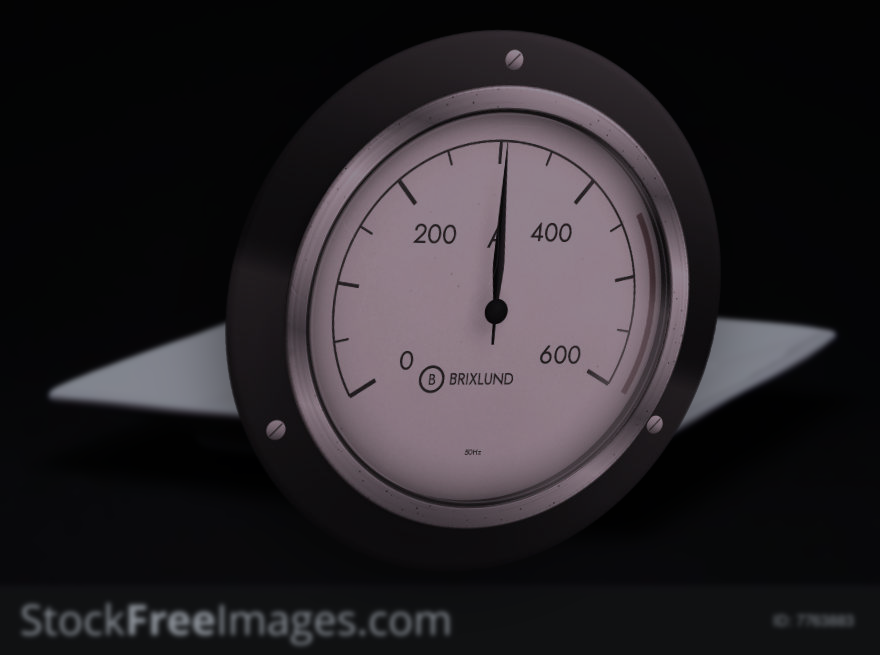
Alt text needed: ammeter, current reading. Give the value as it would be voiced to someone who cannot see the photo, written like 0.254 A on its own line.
300 A
